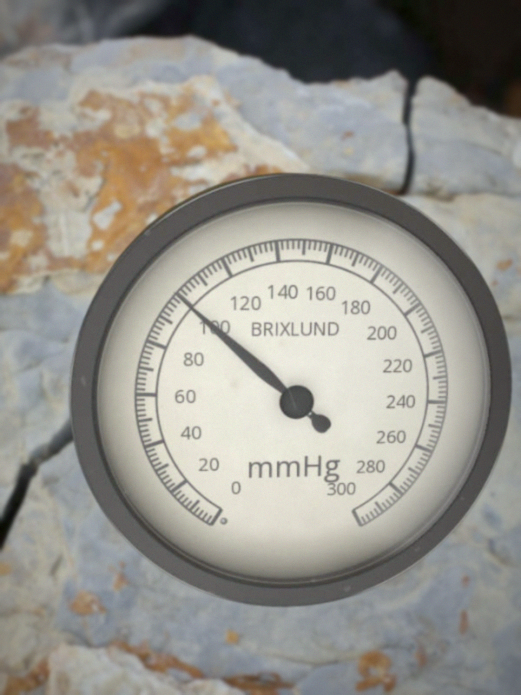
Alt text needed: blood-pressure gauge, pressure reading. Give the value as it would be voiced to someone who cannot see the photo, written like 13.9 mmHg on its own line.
100 mmHg
